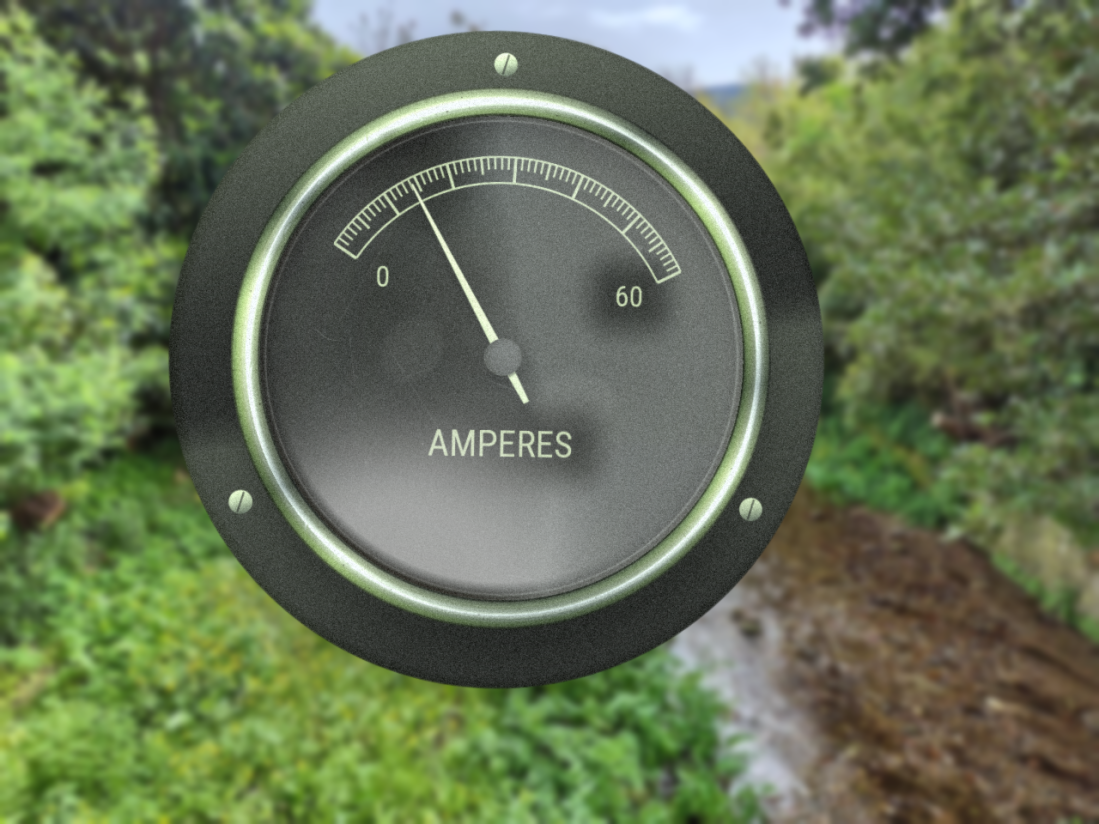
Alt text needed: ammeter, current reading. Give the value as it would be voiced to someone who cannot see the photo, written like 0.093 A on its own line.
14 A
